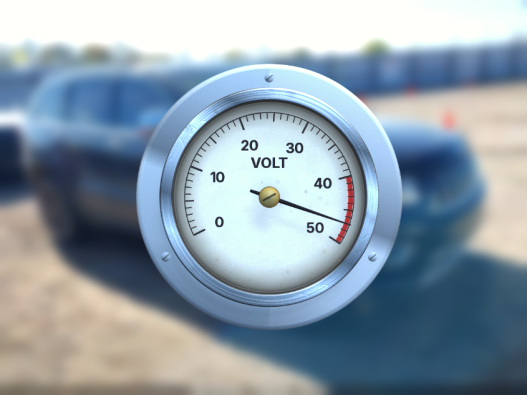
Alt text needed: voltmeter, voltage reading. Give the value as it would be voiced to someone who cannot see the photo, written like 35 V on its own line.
47 V
